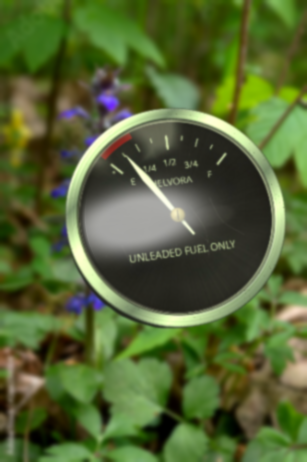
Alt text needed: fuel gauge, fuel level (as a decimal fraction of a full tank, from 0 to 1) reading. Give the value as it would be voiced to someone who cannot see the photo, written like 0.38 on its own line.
0.125
